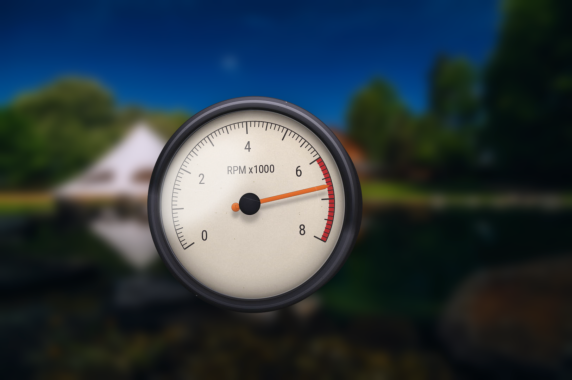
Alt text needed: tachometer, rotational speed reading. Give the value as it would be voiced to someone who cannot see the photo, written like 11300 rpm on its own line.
6700 rpm
